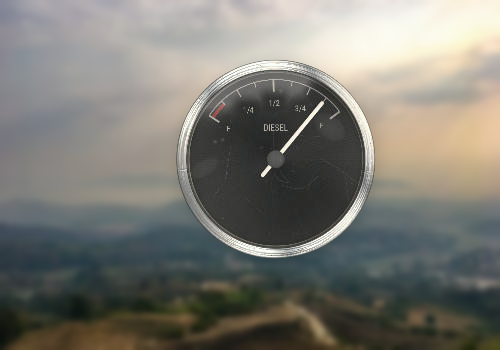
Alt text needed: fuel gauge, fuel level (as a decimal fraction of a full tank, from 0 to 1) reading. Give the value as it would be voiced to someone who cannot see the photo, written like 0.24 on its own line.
0.875
